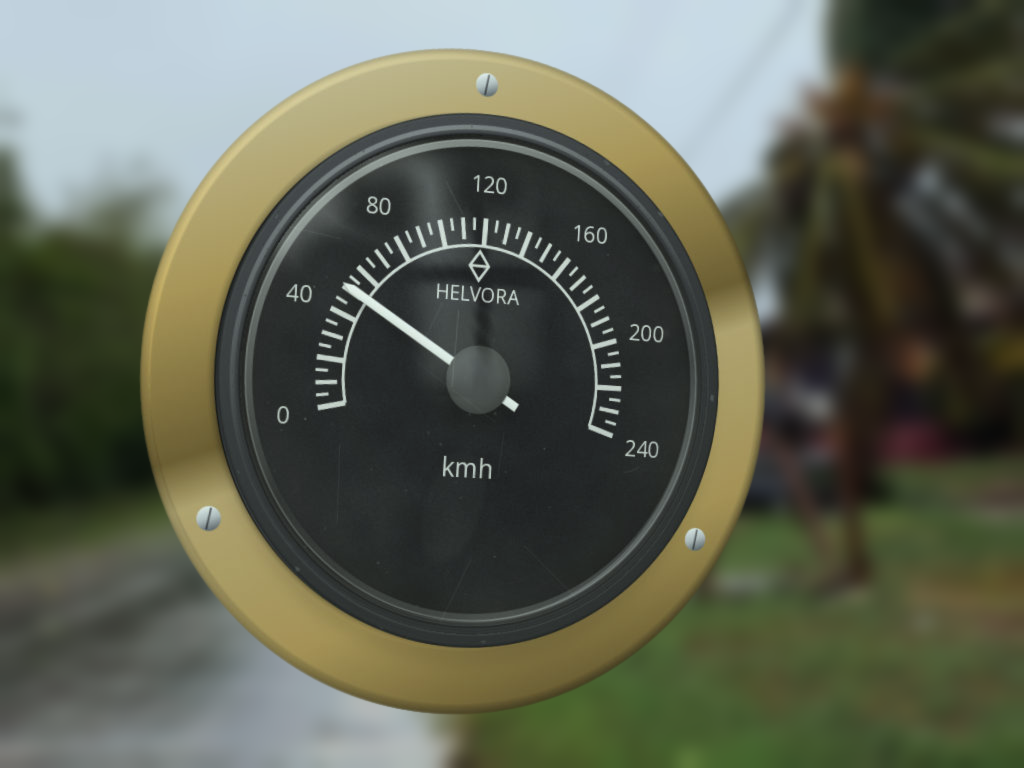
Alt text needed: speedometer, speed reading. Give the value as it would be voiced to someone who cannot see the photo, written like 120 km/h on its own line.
50 km/h
